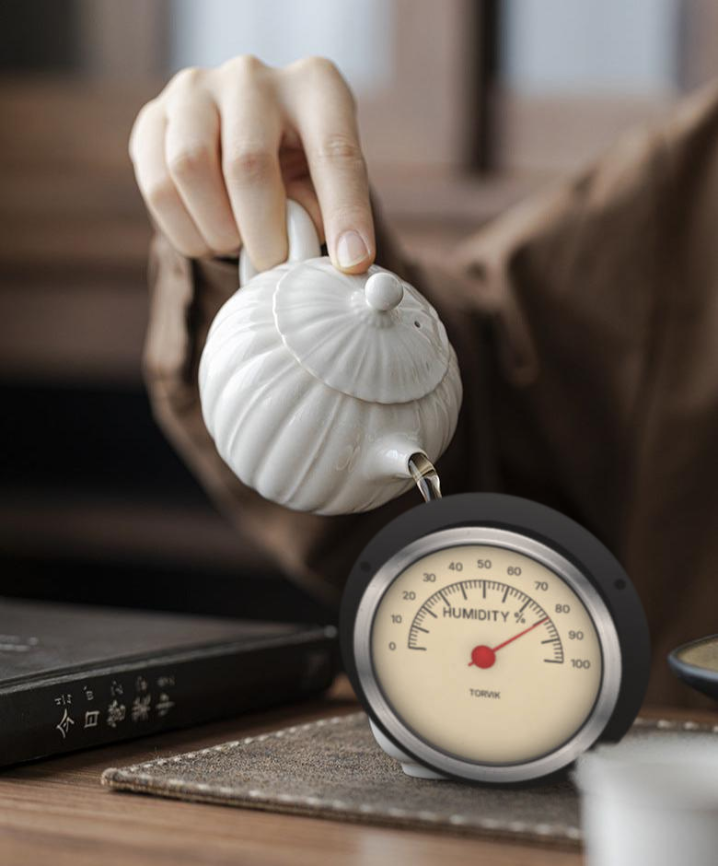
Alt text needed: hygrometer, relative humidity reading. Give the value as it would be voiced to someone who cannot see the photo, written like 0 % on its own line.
80 %
